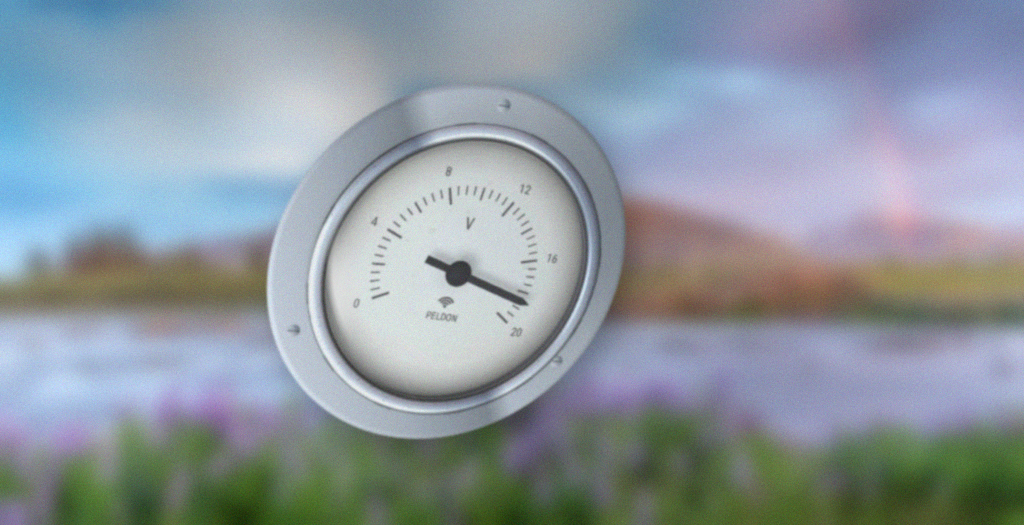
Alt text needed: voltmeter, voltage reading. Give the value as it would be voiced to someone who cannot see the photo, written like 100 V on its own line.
18.5 V
